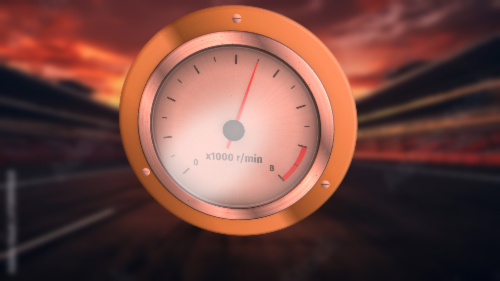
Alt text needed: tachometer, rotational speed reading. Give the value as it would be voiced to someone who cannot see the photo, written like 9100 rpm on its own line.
4500 rpm
